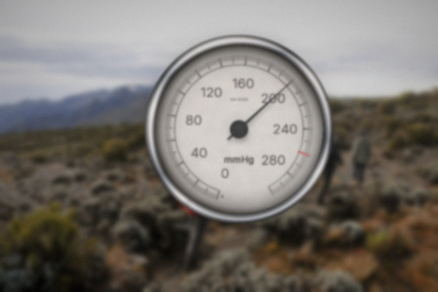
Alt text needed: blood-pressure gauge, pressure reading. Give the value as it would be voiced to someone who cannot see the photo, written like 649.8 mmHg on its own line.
200 mmHg
